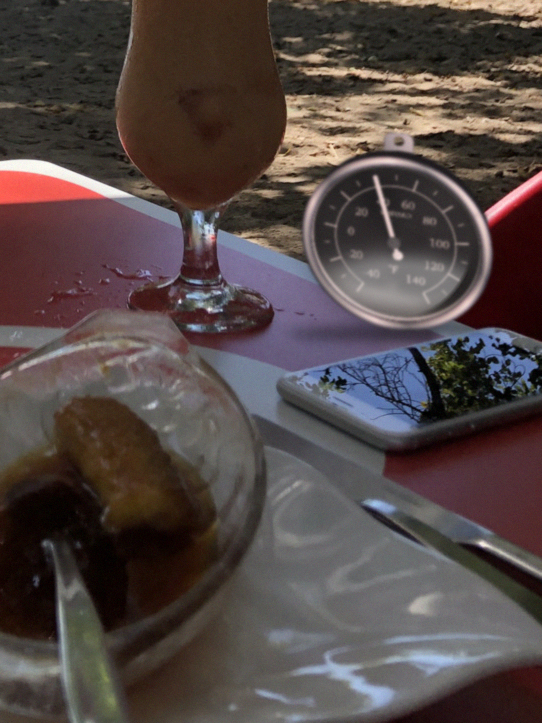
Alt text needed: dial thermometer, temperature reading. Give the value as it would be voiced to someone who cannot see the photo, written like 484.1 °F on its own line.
40 °F
